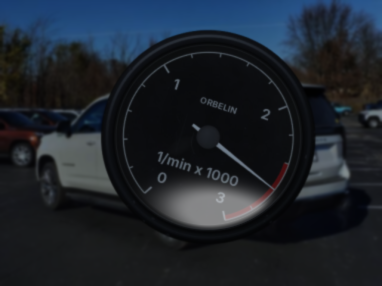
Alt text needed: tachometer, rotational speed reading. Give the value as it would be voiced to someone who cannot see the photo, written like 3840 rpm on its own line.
2600 rpm
